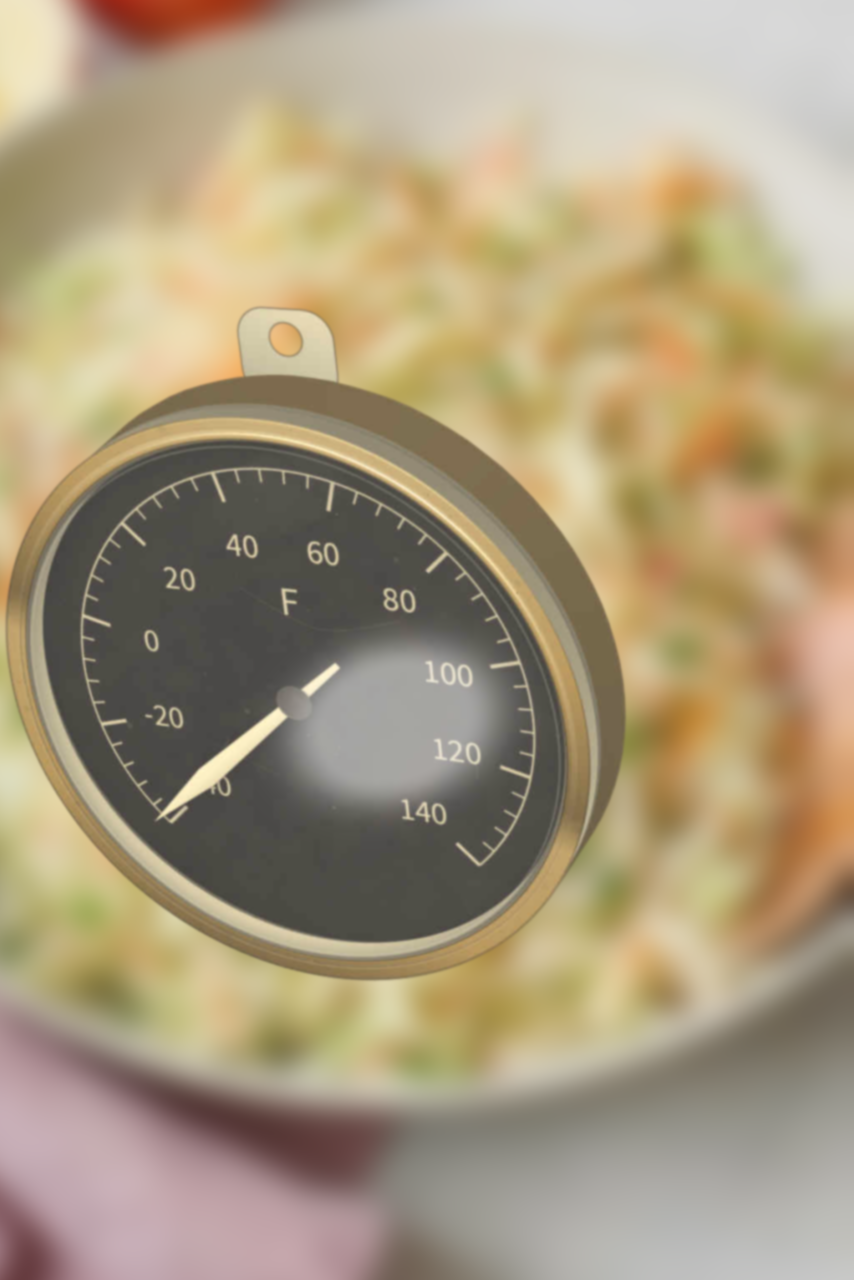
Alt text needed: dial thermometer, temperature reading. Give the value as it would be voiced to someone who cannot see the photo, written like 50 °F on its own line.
-38 °F
